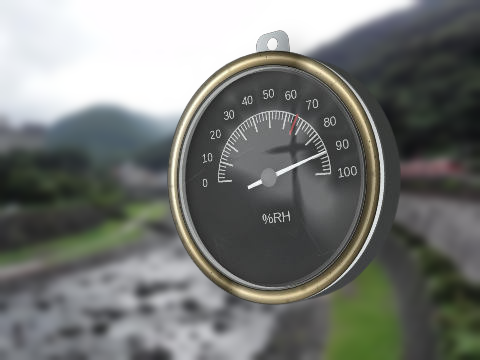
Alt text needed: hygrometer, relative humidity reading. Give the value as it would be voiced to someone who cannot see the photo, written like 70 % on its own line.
90 %
